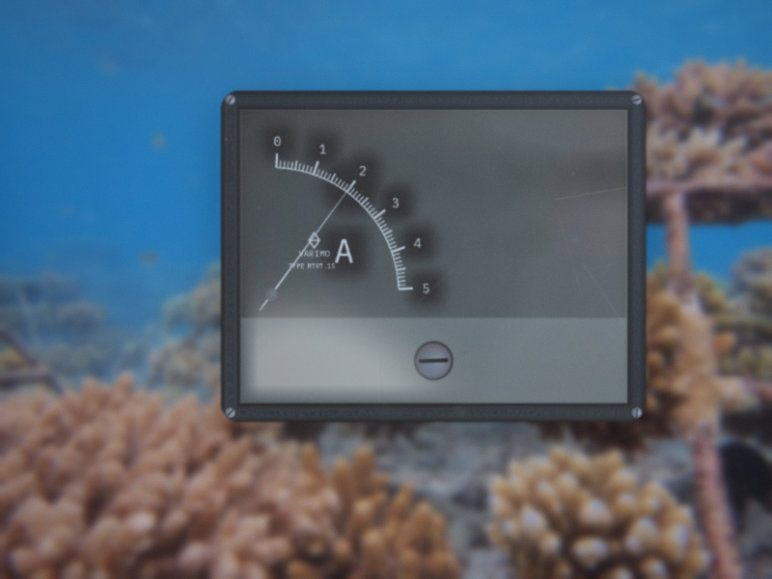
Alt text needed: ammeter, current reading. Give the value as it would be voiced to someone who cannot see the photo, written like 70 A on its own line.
2 A
